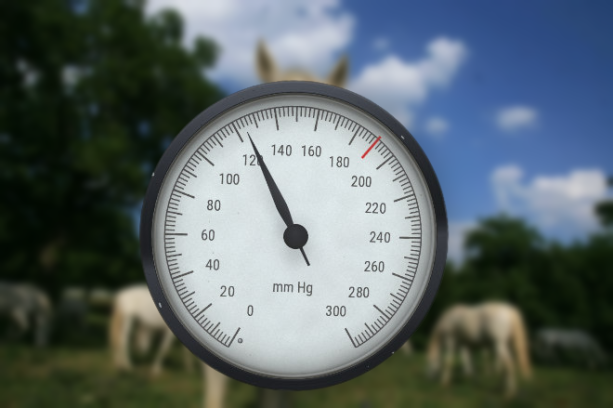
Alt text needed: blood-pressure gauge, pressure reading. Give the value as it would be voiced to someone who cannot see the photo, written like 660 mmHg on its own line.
124 mmHg
